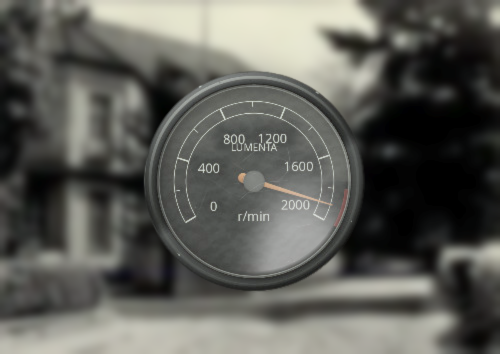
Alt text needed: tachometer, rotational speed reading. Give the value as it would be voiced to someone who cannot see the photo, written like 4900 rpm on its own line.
1900 rpm
